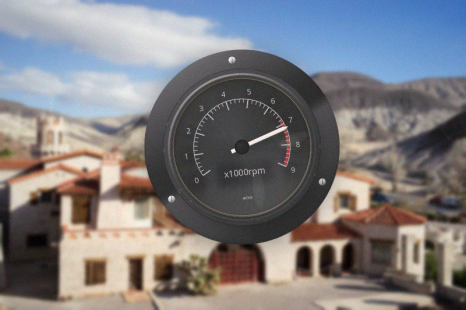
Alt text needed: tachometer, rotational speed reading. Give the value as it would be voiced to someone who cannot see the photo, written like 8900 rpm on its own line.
7200 rpm
